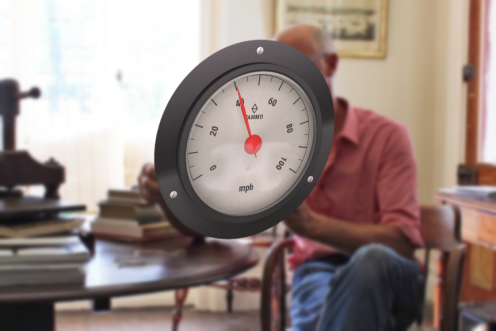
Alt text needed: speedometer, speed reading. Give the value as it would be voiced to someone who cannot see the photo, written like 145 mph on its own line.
40 mph
